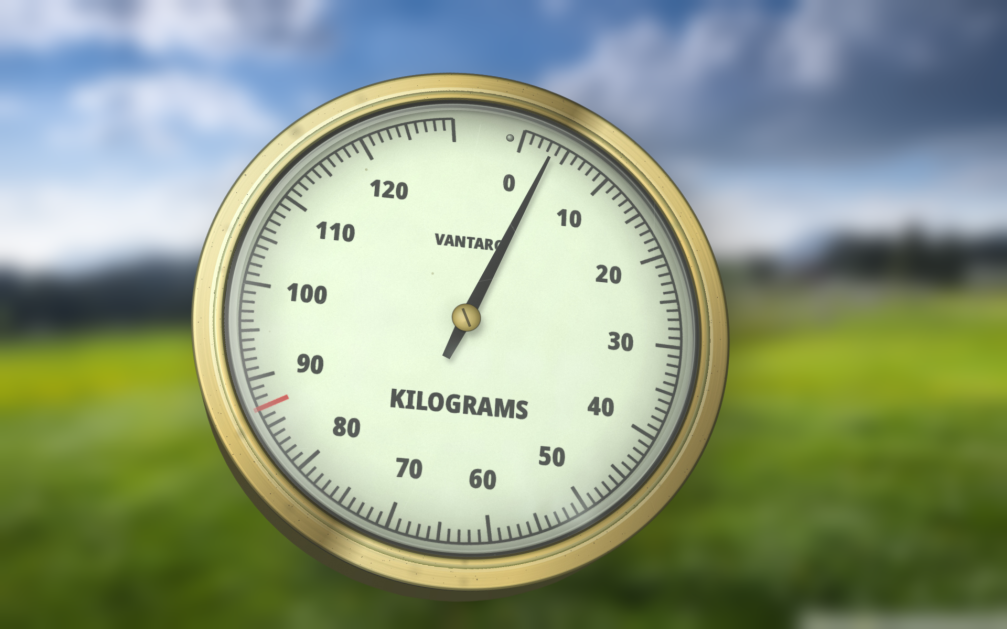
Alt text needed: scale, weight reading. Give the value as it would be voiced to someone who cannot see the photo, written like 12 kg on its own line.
3.5 kg
